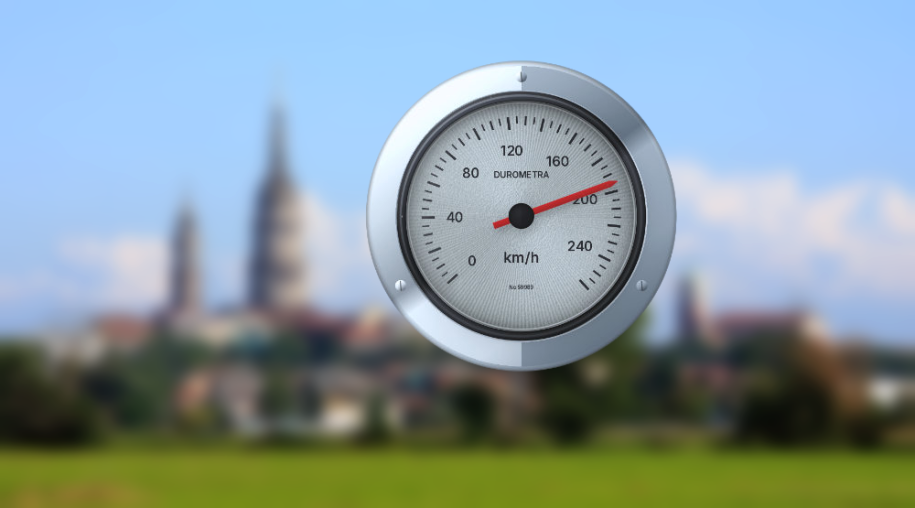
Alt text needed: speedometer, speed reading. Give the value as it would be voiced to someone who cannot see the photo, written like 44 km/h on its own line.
195 km/h
